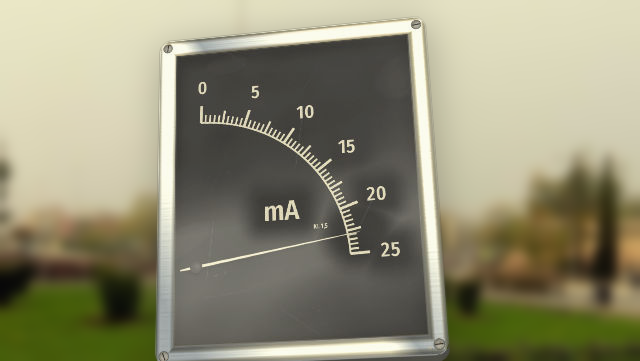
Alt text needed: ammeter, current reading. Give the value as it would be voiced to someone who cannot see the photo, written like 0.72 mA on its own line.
23 mA
